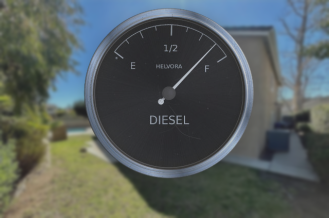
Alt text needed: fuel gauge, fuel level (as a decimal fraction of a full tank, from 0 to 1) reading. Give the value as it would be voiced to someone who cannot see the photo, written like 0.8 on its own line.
0.875
